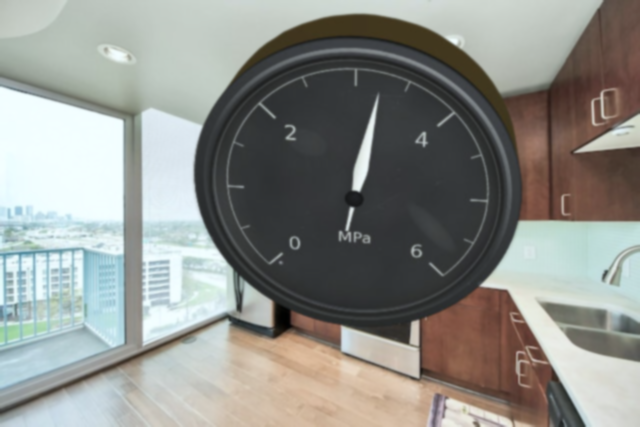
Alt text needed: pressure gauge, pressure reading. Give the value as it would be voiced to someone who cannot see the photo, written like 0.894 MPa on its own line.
3.25 MPa
